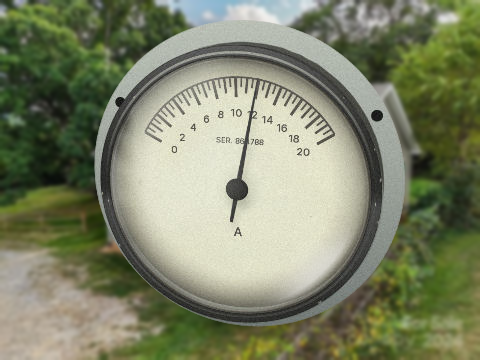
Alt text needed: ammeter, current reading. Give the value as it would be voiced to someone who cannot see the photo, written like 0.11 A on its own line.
12 A
